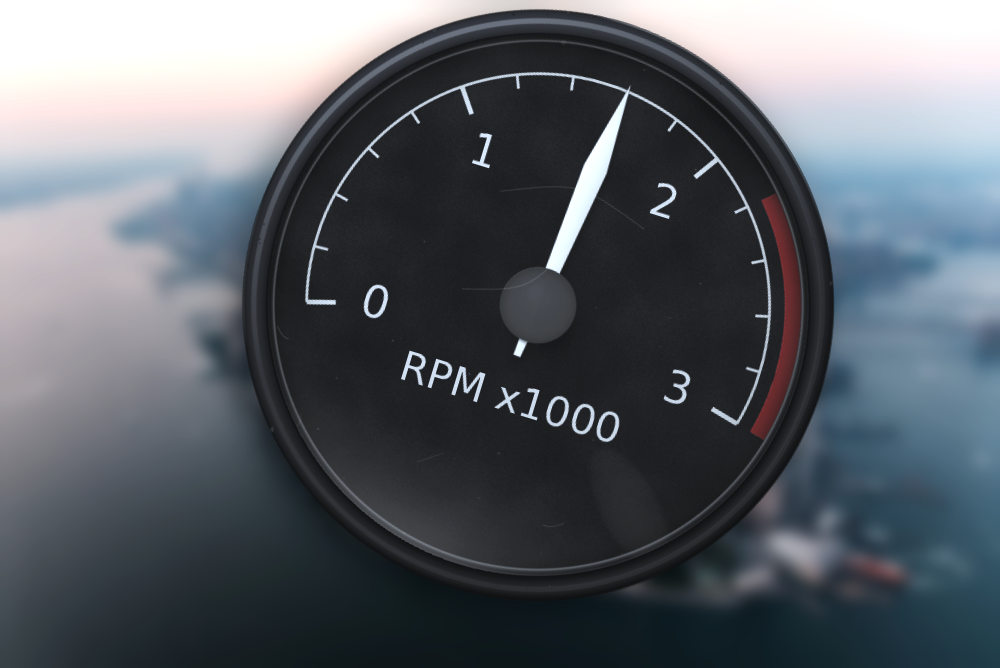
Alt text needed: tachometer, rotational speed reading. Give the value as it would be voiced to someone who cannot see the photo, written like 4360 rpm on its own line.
1600 rpm
